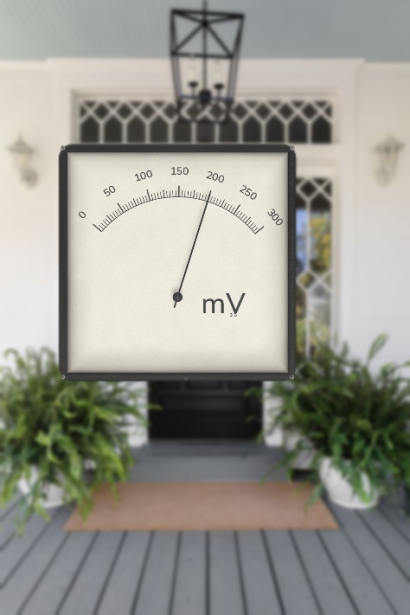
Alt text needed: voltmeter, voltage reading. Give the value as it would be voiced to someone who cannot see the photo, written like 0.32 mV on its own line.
200 mV
